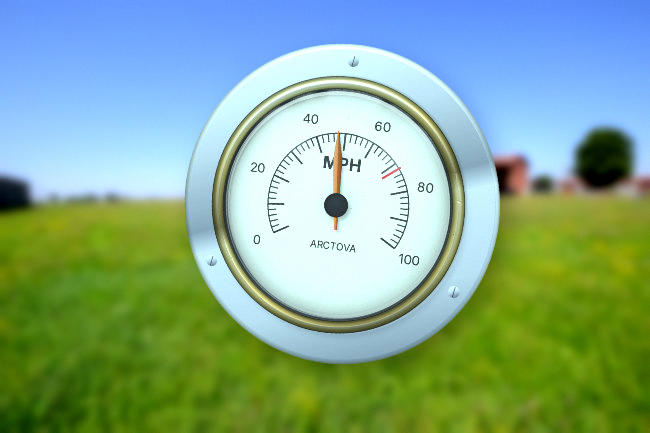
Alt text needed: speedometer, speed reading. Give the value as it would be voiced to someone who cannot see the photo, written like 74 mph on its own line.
48 mph
